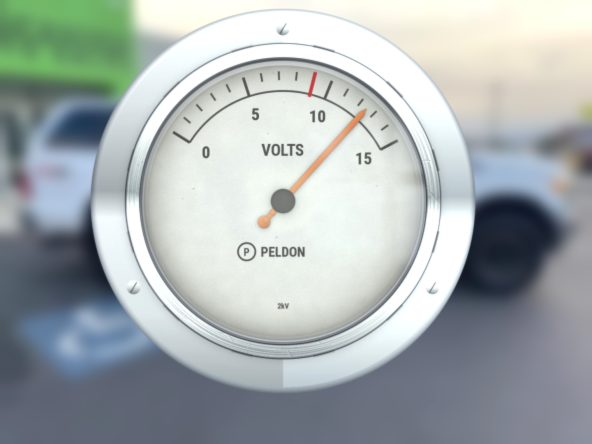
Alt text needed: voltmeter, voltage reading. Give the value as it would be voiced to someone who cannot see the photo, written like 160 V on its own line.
12.5 V
